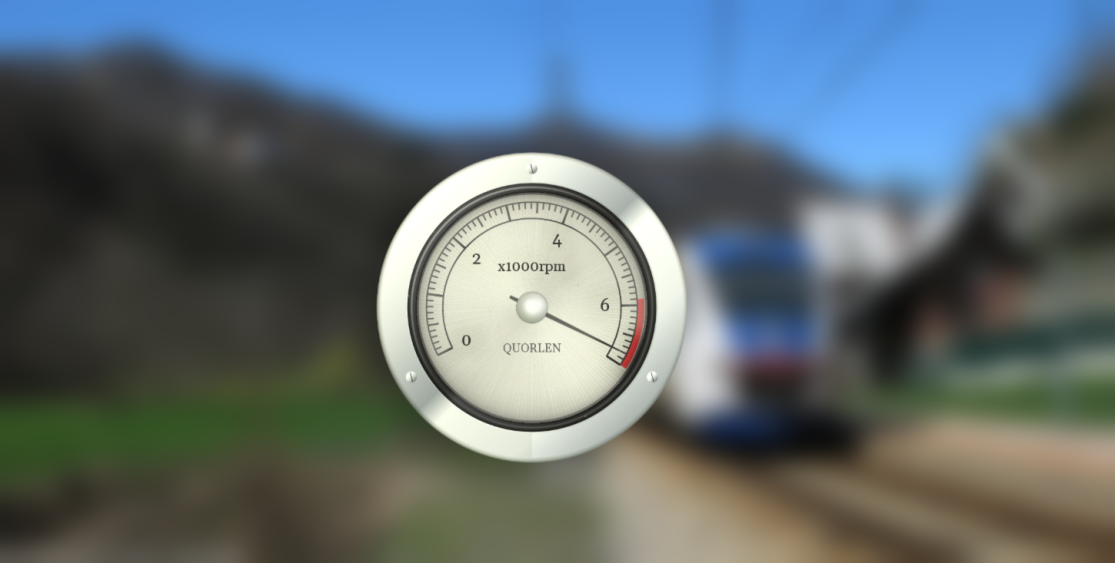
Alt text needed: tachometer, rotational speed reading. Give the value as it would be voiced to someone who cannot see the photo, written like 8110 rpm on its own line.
6800 rpm
